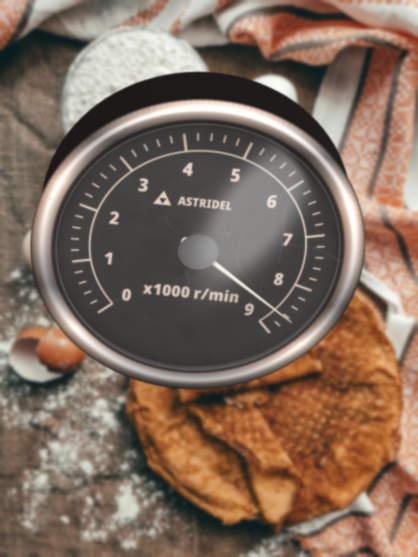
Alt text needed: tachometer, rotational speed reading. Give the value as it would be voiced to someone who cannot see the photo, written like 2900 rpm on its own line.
8600 rpm
